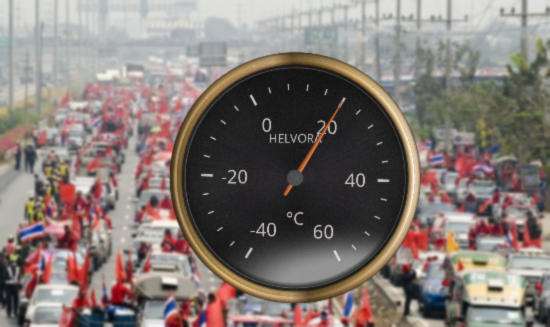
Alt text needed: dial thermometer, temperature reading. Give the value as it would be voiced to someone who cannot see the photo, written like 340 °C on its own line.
20 °C
